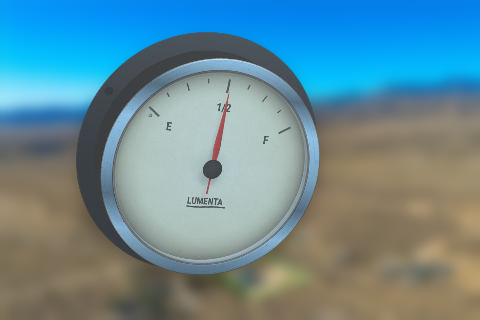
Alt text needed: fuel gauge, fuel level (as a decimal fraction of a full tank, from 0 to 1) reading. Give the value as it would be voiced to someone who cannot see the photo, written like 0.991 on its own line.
0.5
